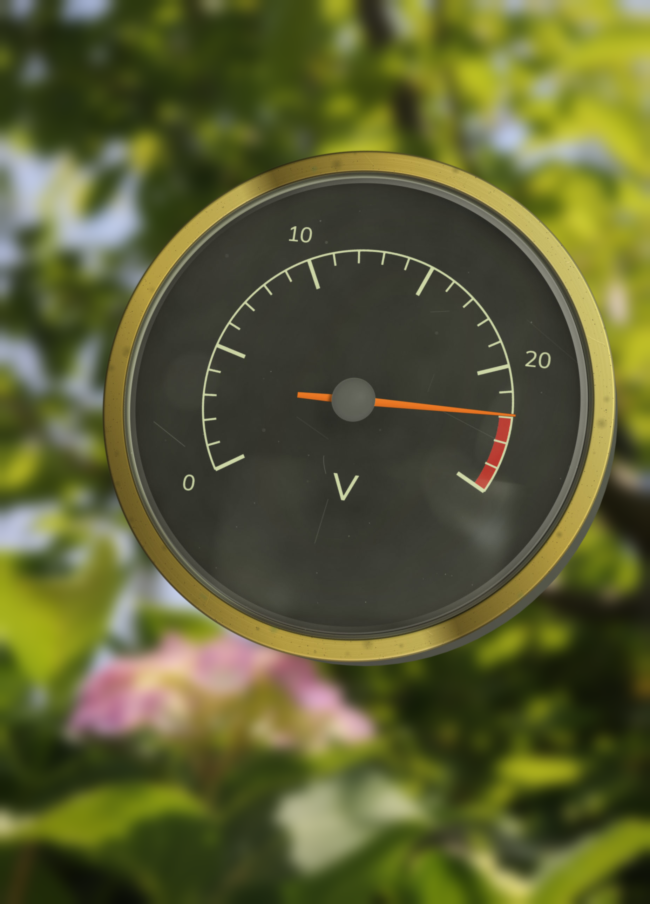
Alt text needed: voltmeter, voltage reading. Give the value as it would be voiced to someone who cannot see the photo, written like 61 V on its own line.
22 V
